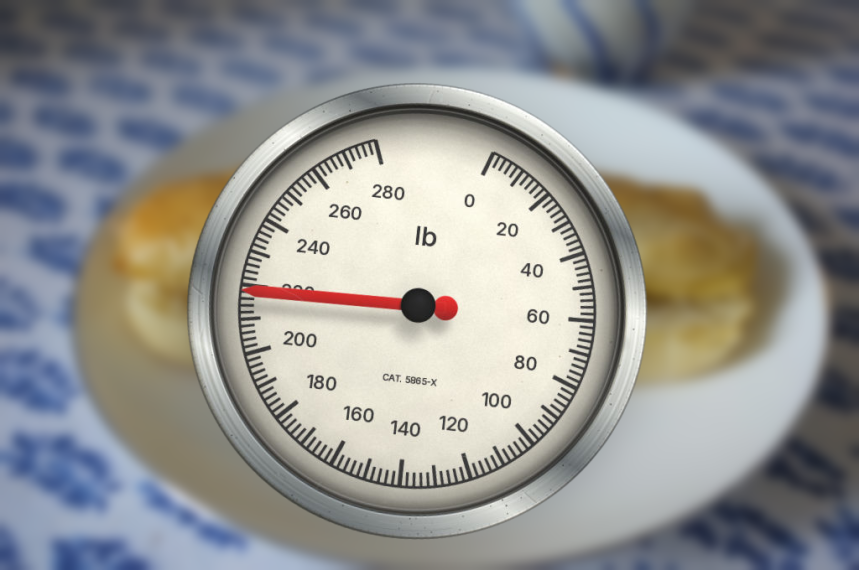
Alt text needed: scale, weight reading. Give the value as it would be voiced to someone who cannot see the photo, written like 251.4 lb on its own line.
218 lb
